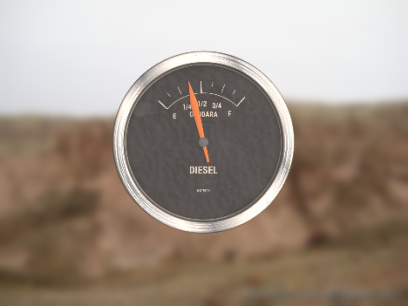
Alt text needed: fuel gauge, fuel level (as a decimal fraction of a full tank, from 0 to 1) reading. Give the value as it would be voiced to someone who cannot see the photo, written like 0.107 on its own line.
0.375
